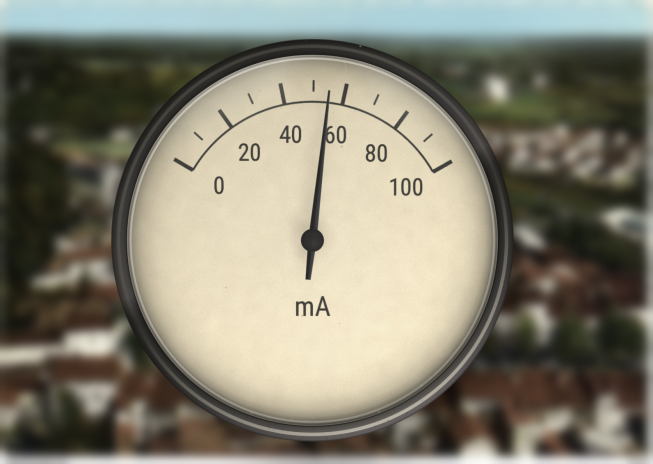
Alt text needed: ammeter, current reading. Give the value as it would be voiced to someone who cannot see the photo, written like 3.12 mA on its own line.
55 mA
